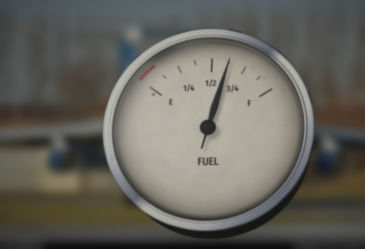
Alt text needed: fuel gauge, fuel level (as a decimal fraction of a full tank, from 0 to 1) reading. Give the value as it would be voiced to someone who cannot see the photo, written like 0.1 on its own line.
0.625
